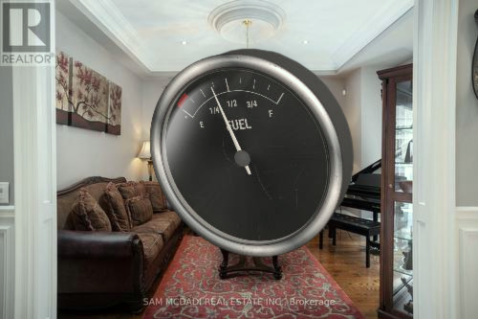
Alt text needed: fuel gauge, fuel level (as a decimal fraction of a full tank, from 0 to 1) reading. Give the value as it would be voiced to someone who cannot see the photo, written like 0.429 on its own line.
0.375
